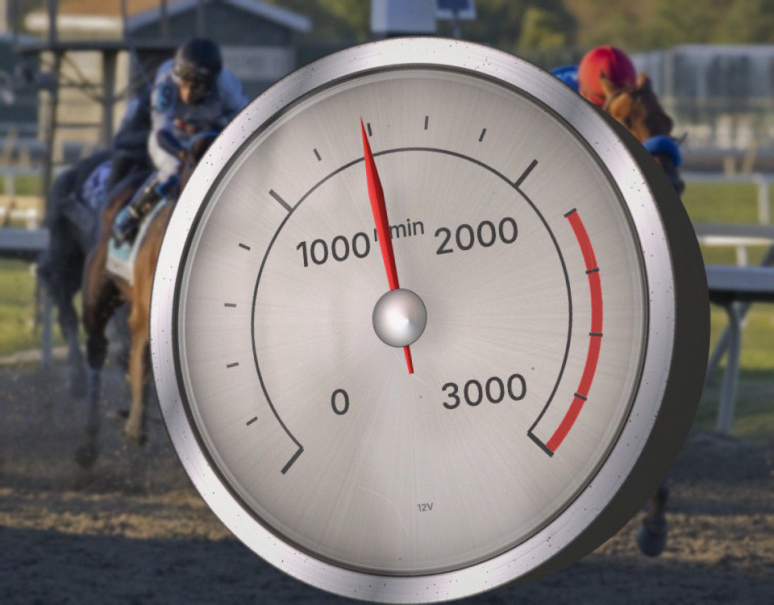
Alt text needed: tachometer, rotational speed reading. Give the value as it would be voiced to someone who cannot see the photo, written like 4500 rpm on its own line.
1400 rpm
